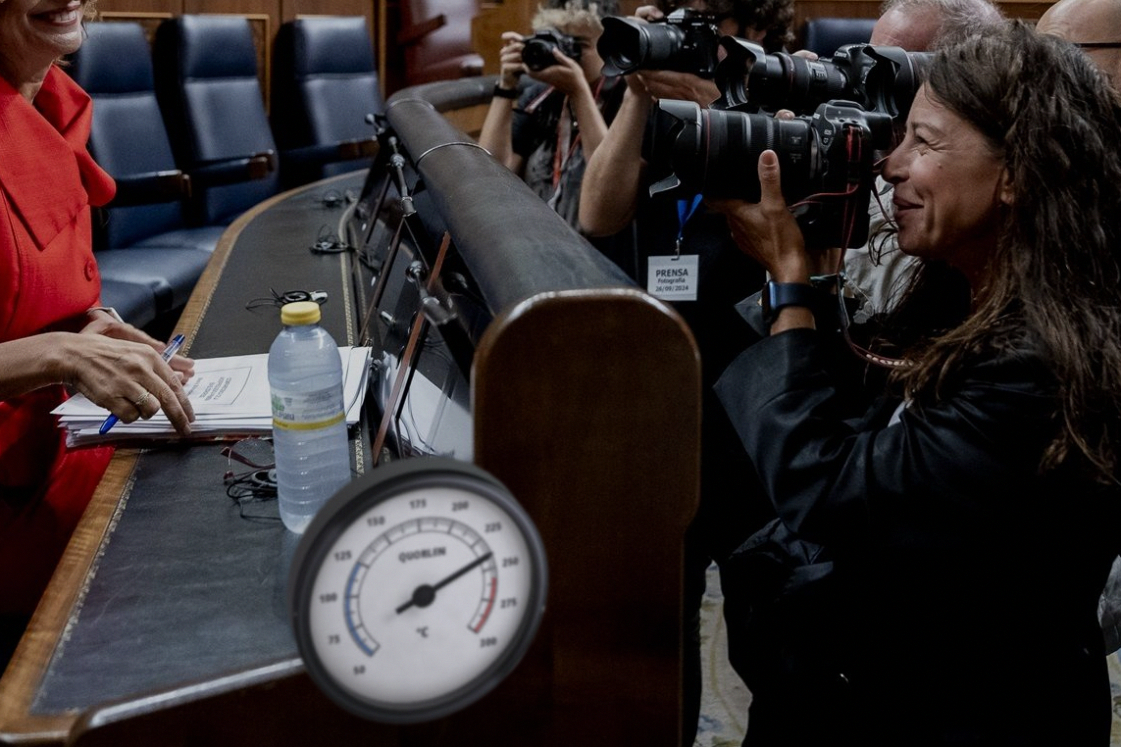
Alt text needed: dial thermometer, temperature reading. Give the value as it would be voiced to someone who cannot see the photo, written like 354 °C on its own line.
237.5 °C
